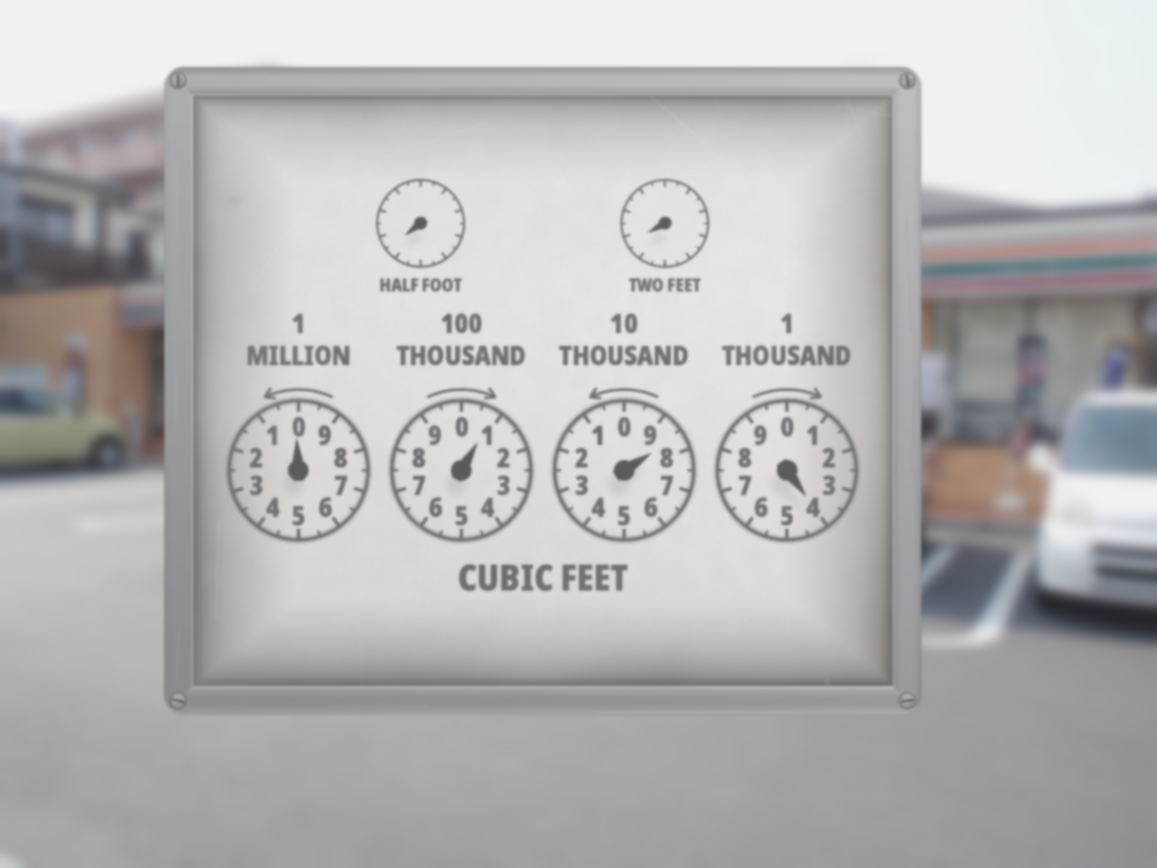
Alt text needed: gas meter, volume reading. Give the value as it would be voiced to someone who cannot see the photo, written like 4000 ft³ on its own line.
8400 ft³
